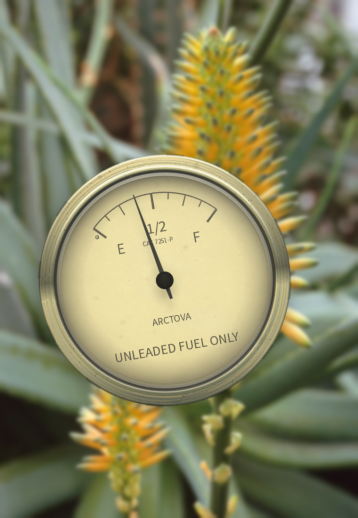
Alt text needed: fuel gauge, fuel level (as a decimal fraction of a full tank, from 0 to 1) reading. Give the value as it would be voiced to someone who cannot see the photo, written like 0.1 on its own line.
0.375
